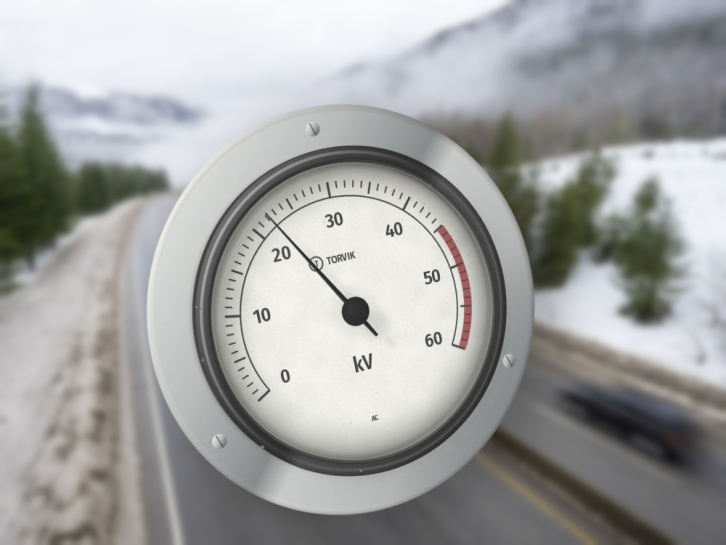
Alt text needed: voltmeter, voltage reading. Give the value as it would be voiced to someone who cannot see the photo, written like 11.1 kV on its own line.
22 kV
